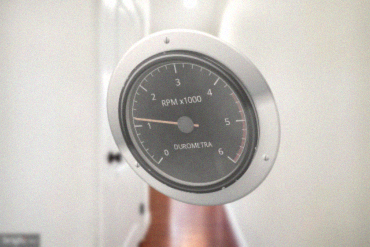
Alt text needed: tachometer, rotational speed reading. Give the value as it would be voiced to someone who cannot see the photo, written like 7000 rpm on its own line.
1200 rpm
